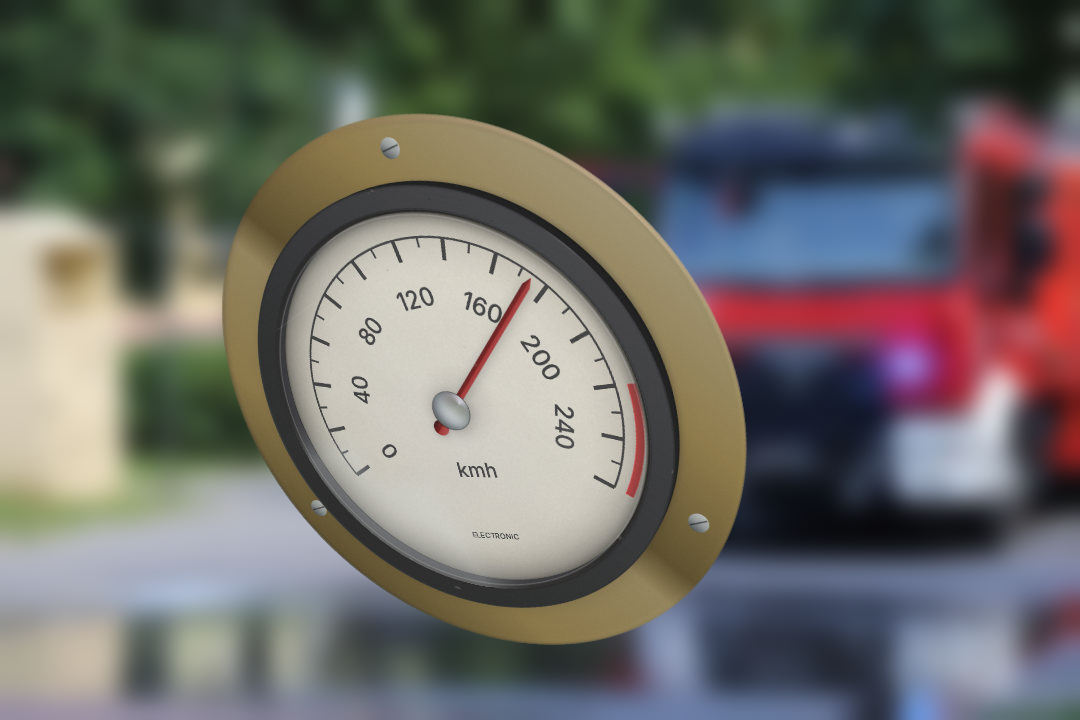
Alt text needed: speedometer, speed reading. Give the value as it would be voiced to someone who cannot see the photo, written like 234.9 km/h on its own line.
175 km/h
